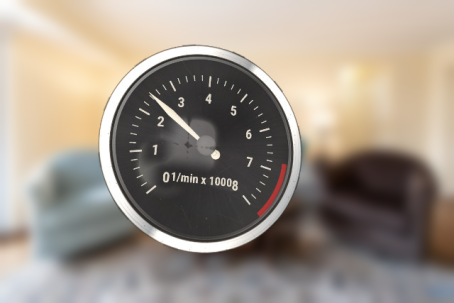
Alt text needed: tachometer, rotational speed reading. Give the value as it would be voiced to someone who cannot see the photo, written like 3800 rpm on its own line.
2400 rpm
